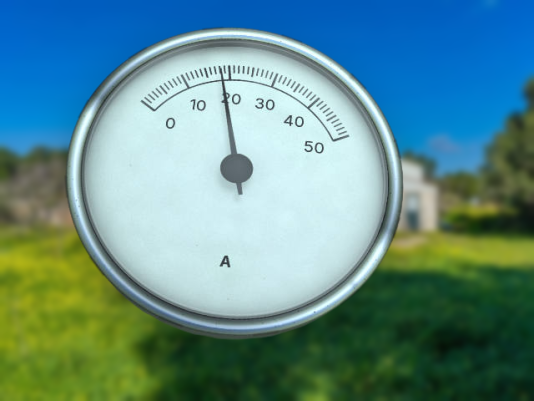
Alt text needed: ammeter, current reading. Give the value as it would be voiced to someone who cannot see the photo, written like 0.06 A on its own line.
18 A
